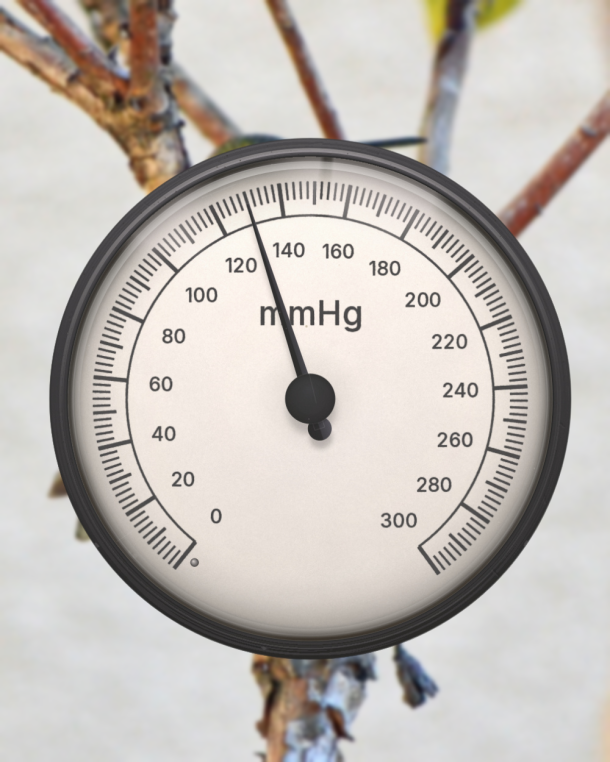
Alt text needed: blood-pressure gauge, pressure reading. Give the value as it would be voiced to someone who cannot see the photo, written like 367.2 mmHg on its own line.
130 mmHg
